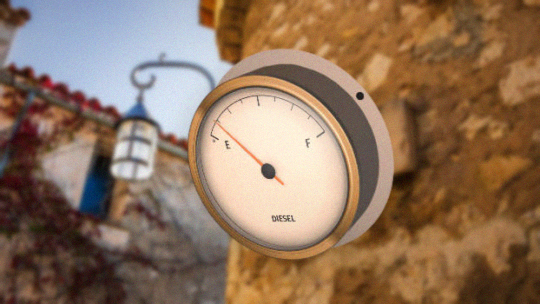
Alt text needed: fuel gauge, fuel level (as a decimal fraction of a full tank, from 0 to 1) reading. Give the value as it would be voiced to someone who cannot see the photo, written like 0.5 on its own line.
0.125
